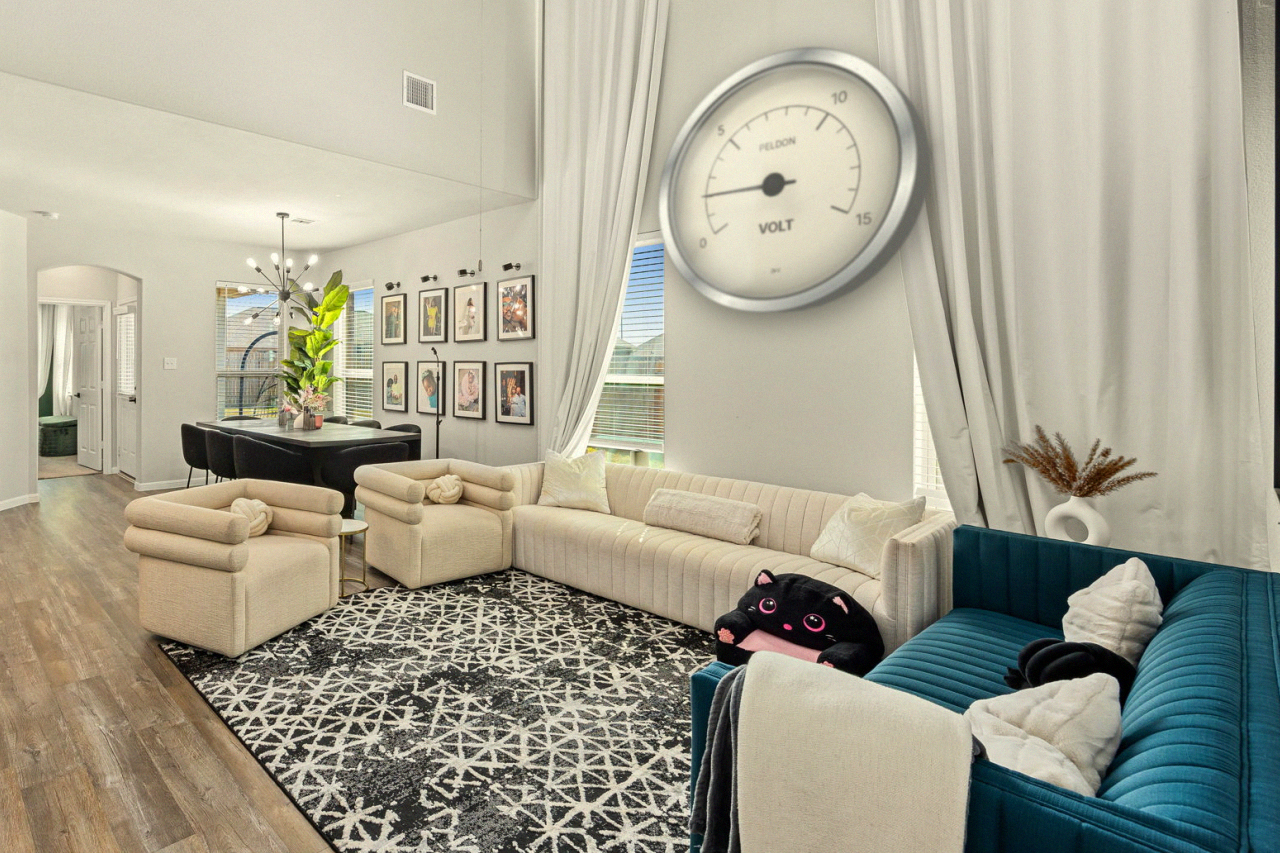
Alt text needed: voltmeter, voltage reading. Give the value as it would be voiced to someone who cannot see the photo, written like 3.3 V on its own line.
2 V
